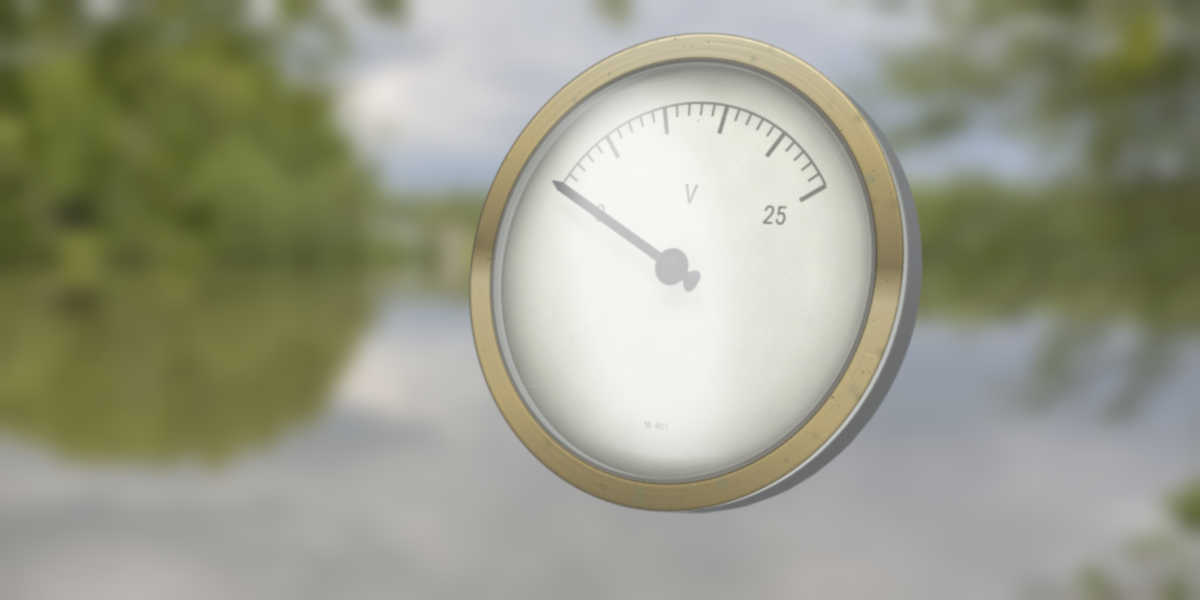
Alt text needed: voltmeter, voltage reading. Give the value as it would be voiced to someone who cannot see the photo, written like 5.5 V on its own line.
0 V
